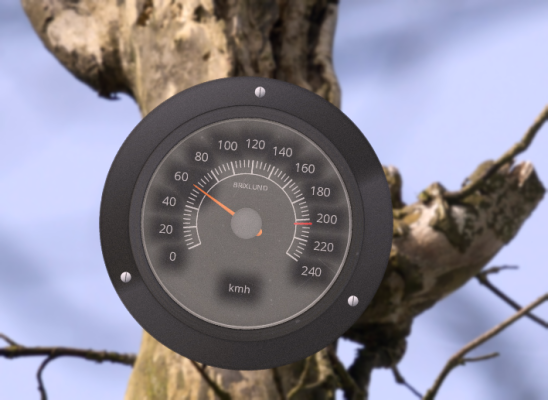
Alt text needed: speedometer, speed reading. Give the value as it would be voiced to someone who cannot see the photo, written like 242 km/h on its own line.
60 km/h
